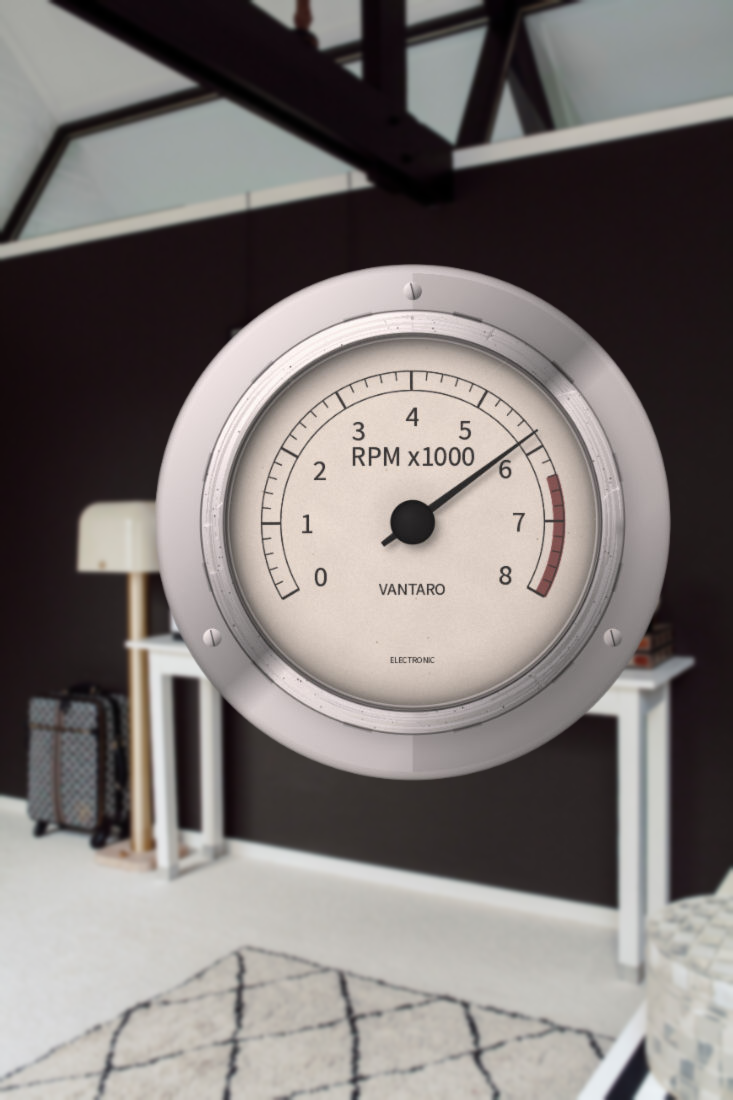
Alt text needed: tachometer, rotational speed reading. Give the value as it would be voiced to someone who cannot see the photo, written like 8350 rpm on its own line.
5800 rpm
